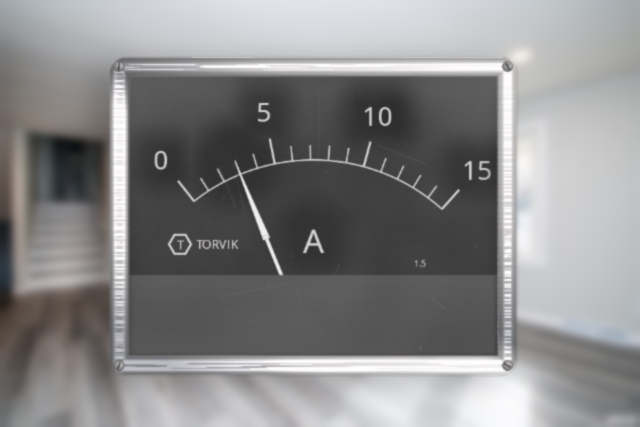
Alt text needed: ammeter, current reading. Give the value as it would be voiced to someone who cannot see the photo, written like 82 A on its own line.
3 A
